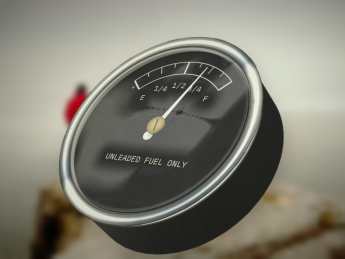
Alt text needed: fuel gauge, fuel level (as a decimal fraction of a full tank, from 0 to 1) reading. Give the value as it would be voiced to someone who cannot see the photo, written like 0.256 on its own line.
0.75
